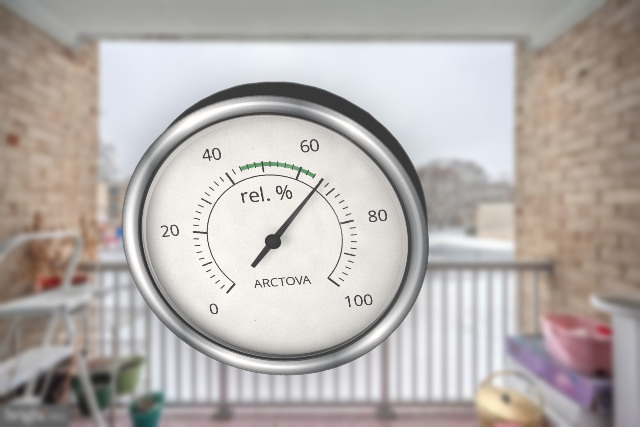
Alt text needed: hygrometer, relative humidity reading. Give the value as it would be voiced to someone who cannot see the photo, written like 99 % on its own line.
66 %
